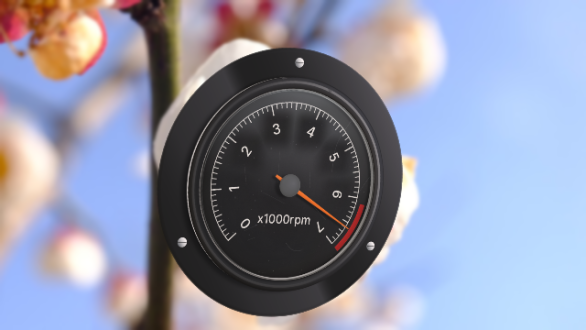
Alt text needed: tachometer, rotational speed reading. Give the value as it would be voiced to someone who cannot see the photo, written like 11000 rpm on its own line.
6600 rpm
